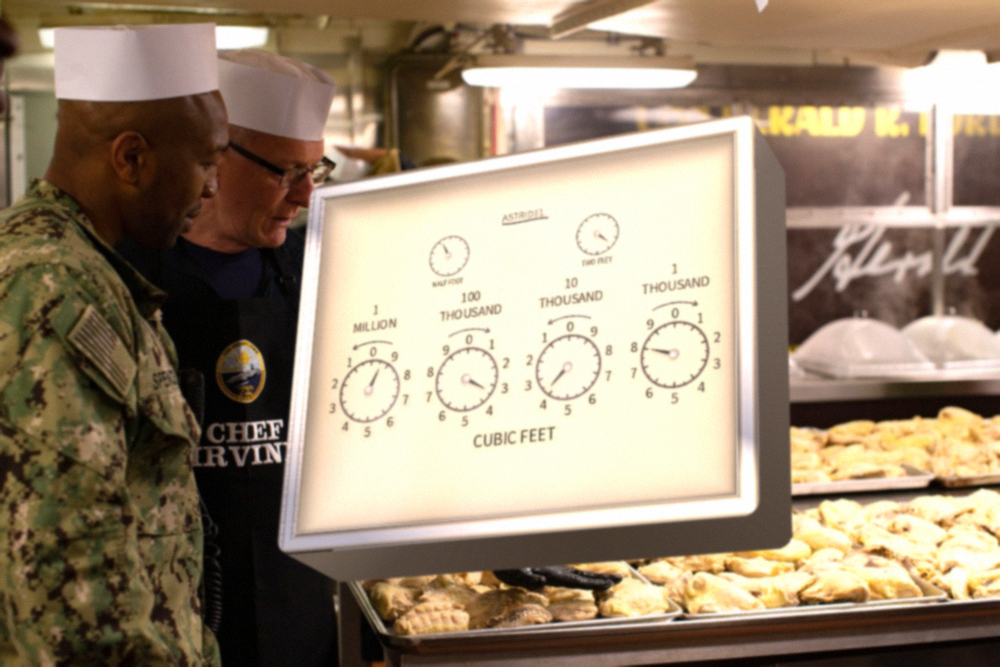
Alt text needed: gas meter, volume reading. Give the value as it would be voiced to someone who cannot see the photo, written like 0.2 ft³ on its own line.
933800 ft³
